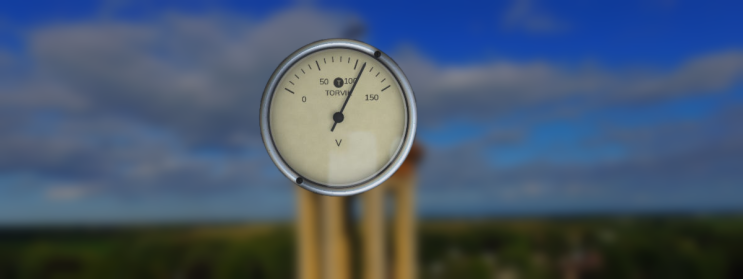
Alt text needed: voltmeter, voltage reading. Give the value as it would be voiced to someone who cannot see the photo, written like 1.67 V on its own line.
110 V
